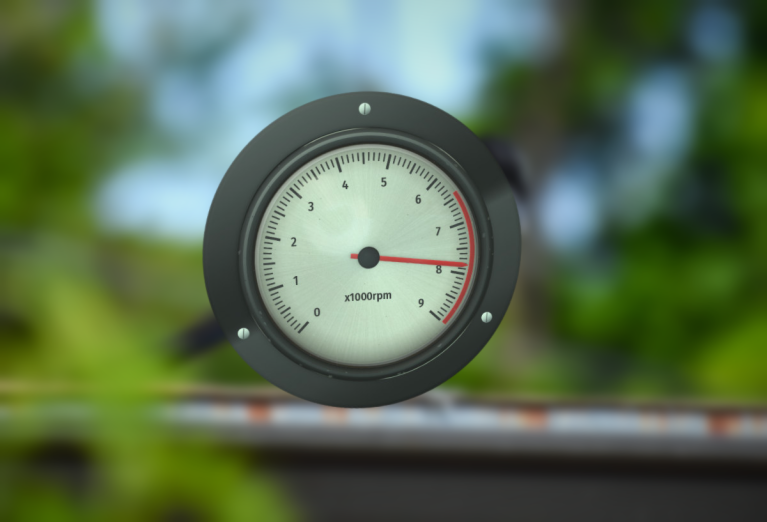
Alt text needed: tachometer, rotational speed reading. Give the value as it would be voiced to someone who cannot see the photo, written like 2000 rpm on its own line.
7800 rpm
